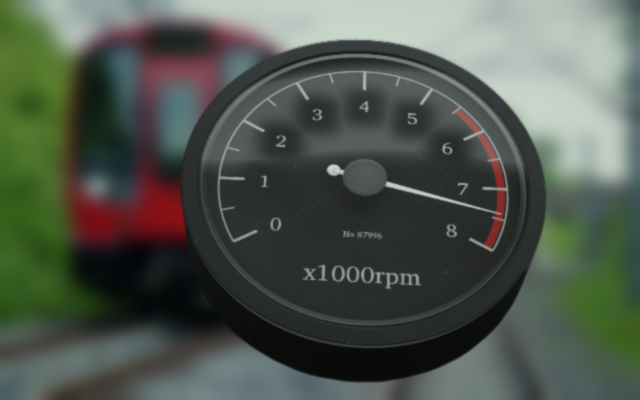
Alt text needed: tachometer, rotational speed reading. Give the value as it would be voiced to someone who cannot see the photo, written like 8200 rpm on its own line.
7500 rpm
